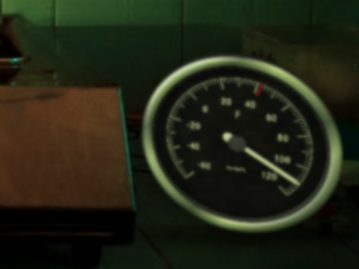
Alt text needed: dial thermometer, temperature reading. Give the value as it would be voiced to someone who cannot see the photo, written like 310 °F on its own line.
110 °F
